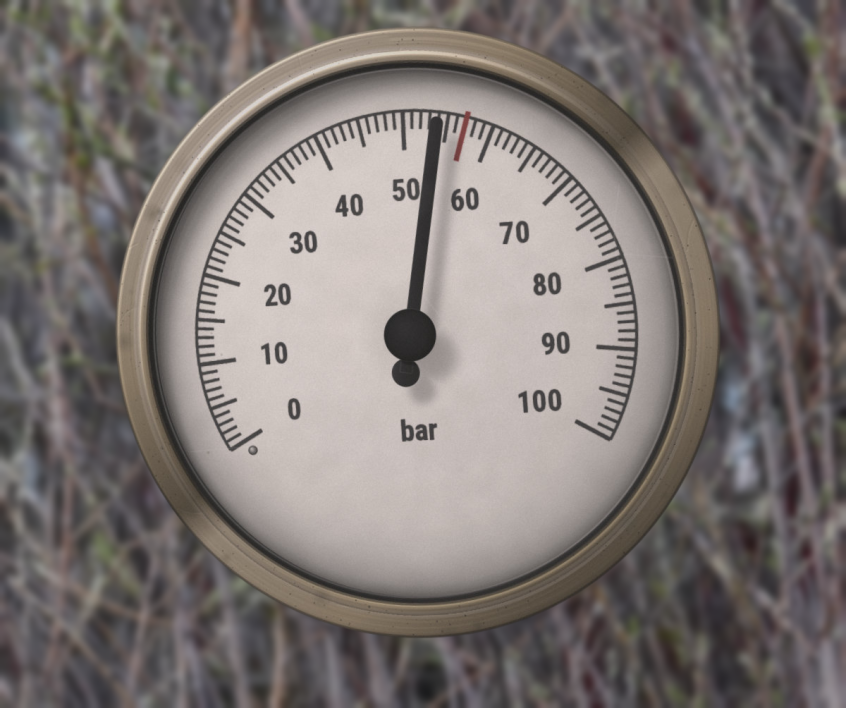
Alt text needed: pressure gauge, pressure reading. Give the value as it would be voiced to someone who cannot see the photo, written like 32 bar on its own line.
54 bar
